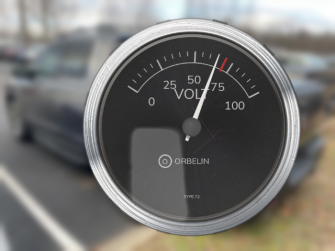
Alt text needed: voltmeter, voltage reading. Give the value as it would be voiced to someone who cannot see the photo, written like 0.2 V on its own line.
65 V
